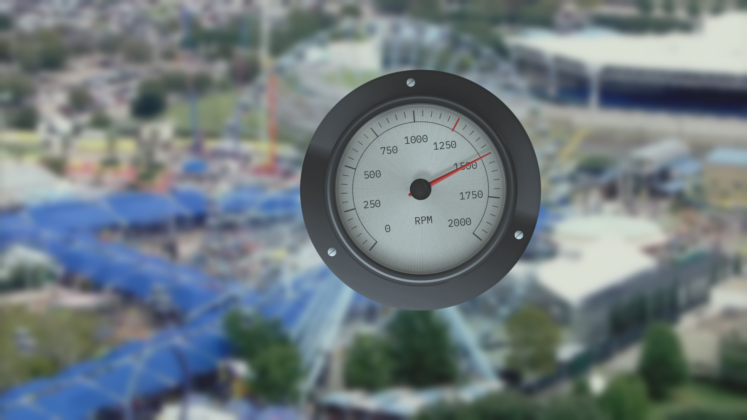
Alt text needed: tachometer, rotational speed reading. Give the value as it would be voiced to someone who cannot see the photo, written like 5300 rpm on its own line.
1500 rpm
